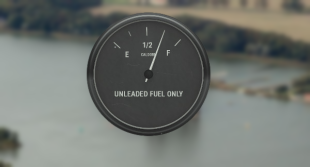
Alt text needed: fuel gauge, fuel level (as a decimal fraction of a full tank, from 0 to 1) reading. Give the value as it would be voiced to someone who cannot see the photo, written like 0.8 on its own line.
0.75
